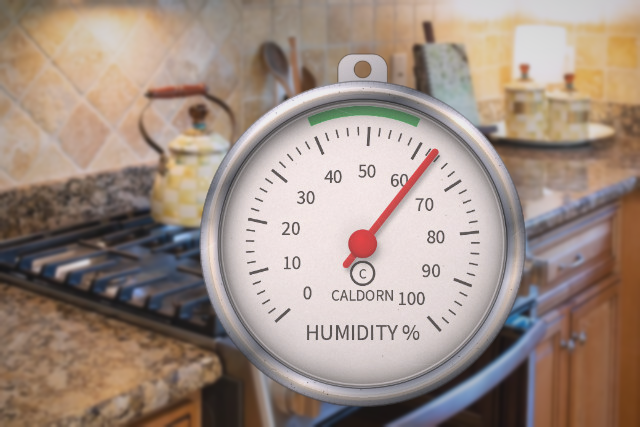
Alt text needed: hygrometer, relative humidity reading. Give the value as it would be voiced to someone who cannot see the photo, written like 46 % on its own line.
63 %
